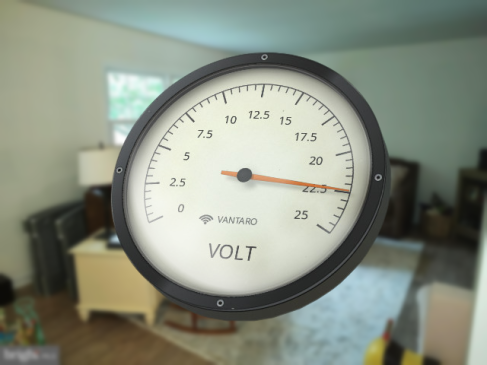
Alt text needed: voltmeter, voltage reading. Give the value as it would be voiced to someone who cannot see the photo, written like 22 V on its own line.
22.5 V
